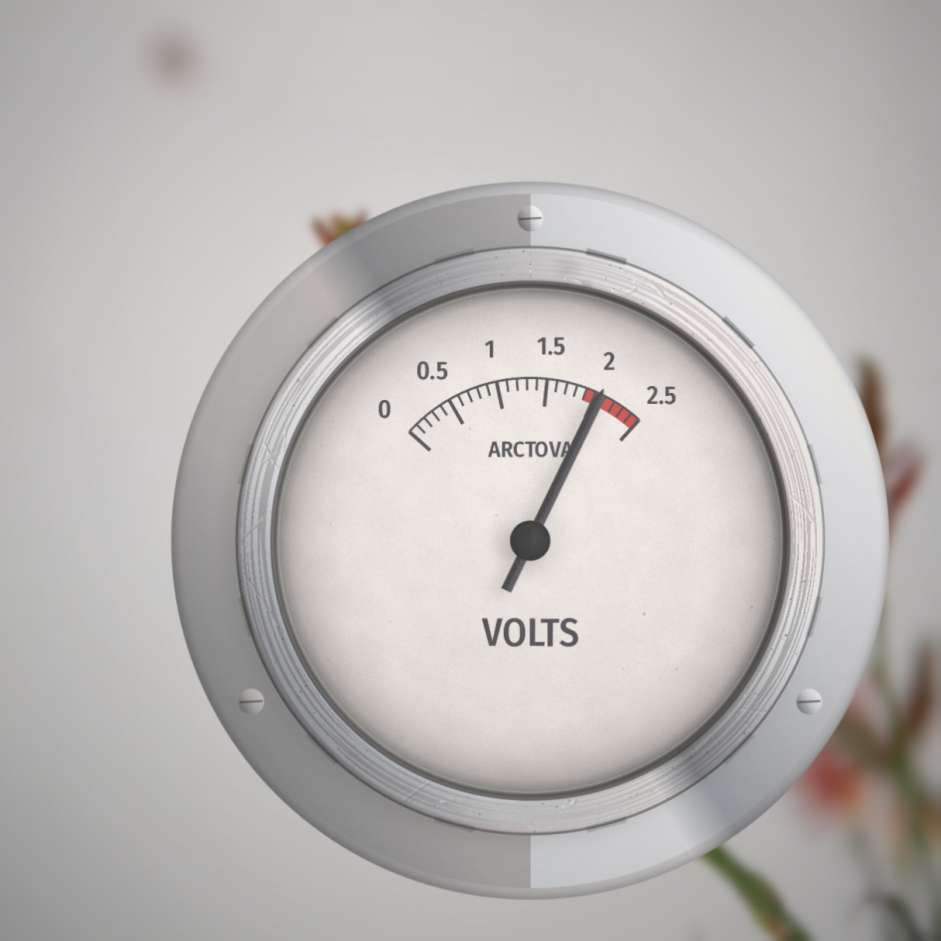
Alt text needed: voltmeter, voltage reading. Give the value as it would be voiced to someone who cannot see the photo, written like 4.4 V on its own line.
2.05 V
